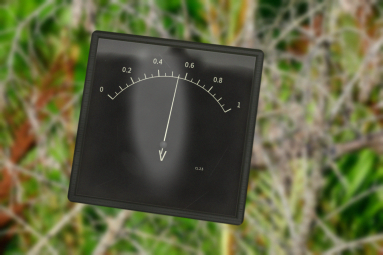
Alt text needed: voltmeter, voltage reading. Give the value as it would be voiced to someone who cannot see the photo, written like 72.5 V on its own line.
0.55 V
